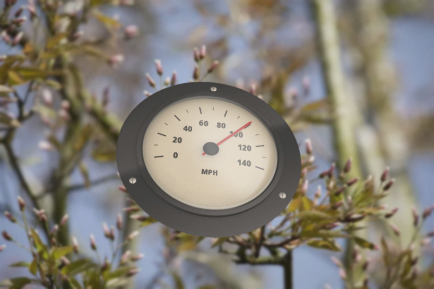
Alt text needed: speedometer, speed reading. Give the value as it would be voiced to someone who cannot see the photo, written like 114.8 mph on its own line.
100 mph
